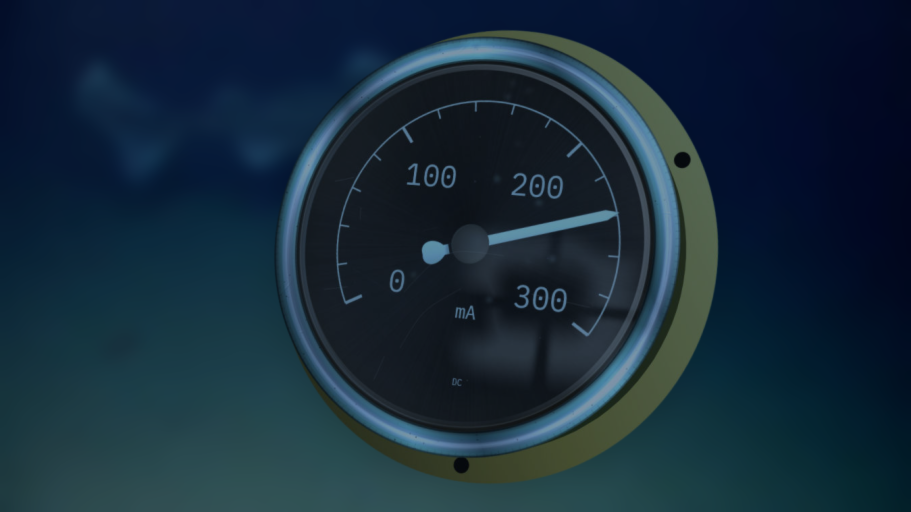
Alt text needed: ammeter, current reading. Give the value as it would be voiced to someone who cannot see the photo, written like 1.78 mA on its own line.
240 mA
